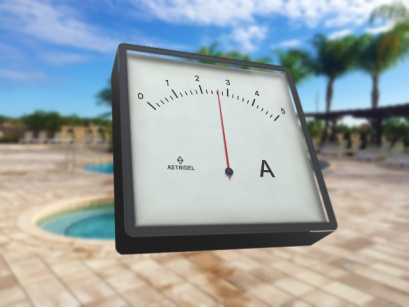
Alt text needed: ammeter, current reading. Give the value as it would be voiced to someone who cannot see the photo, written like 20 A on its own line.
2.6 A
